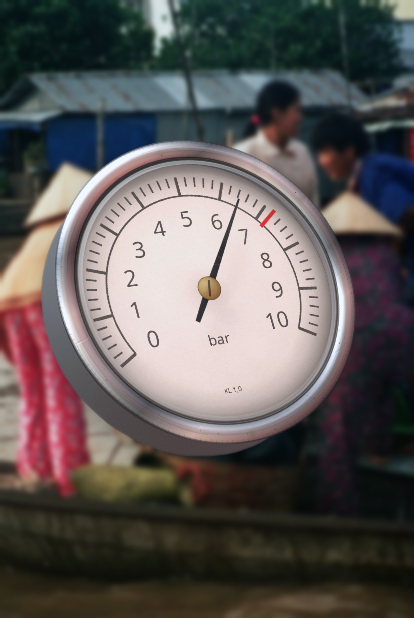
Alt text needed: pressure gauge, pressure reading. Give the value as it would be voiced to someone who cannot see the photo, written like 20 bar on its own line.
6.4 bar
